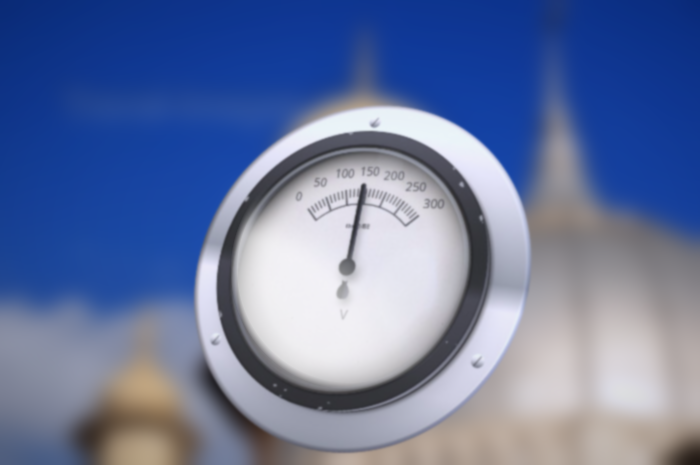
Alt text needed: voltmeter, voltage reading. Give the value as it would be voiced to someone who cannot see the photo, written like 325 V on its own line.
150 V
